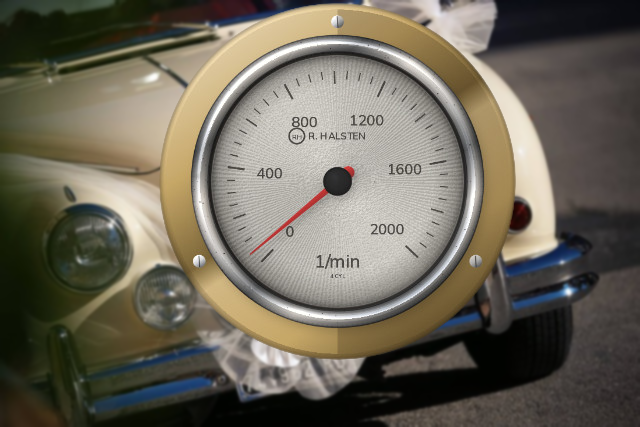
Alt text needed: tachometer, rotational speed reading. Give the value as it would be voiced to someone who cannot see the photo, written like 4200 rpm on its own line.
50 rpm
